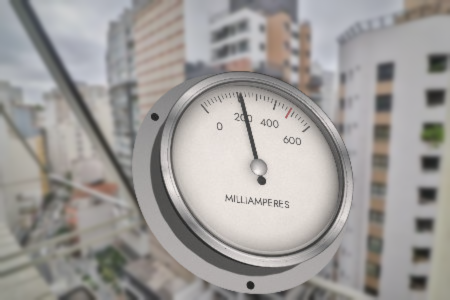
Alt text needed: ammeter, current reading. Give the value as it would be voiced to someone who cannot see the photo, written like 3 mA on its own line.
200 mA
